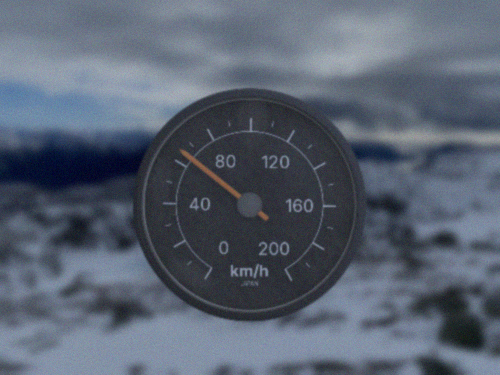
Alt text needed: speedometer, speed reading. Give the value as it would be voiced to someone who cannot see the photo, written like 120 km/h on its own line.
65 km/h
